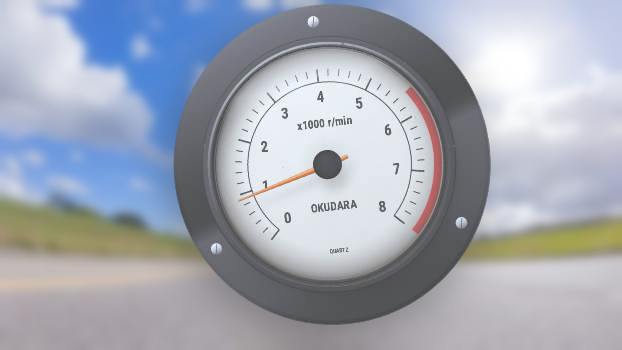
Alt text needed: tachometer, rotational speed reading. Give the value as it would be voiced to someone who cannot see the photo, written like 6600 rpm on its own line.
900 rpm
